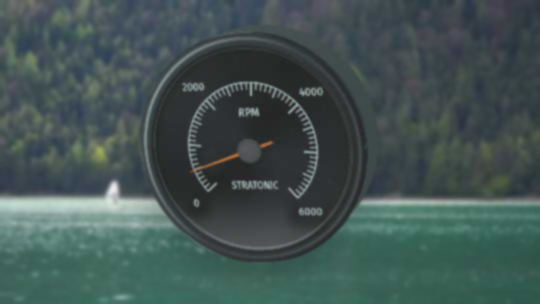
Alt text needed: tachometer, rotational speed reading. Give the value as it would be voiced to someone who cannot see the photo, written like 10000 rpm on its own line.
500 rpm
